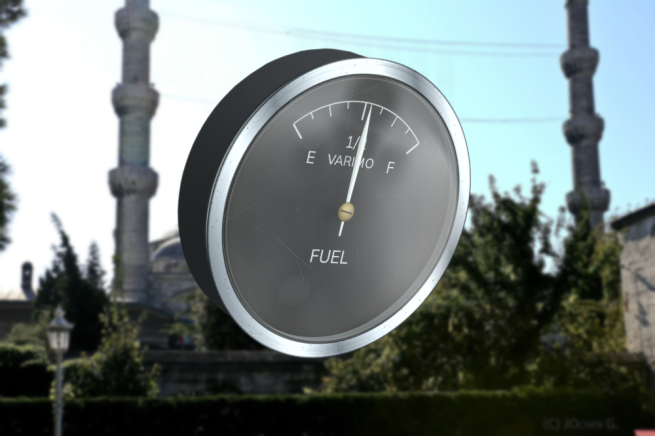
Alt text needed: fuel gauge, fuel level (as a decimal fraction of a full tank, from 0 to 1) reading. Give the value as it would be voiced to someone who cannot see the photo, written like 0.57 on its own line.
0.5
